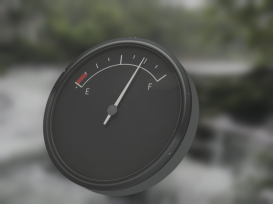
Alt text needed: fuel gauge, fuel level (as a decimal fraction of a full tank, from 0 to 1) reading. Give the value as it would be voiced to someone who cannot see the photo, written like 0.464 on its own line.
0.75
